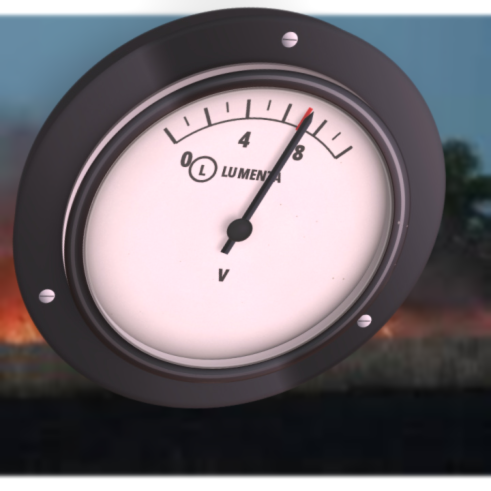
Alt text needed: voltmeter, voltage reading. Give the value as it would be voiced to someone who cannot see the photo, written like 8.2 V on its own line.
7 V
